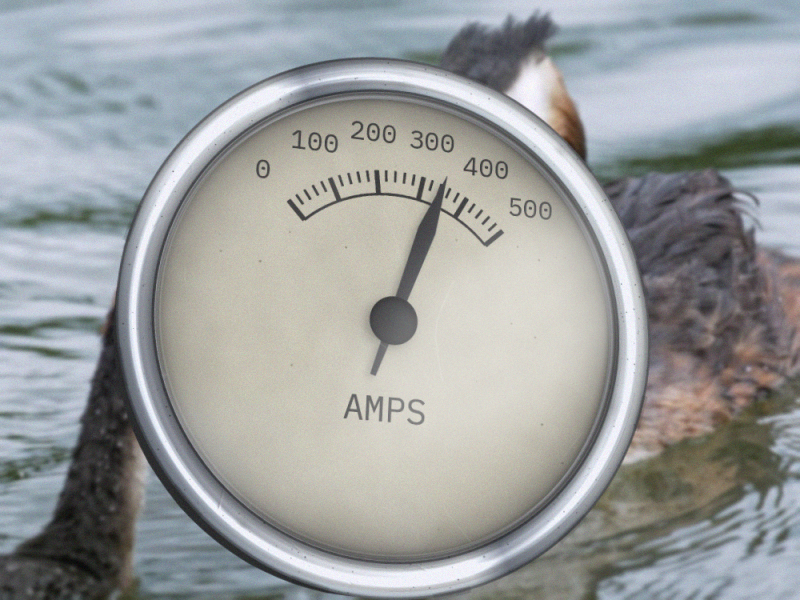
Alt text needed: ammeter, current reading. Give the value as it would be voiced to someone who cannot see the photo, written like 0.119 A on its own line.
340 A
